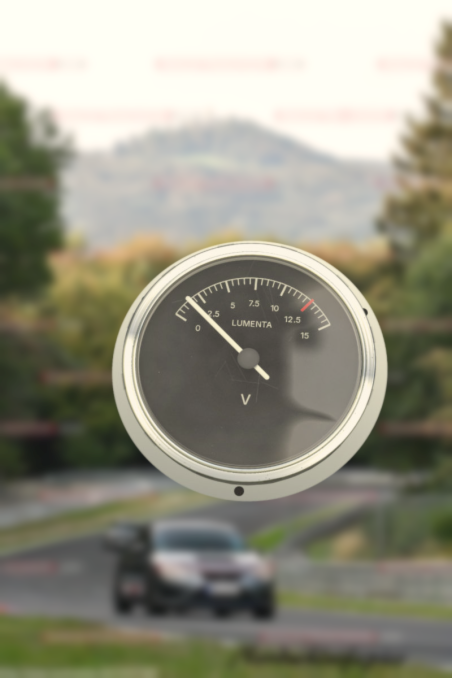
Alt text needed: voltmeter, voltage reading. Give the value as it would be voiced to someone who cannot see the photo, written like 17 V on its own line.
1.5 V
